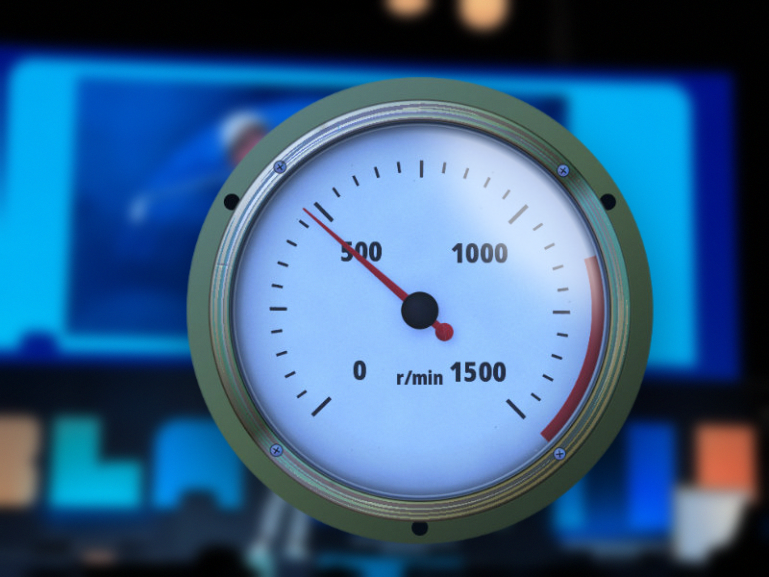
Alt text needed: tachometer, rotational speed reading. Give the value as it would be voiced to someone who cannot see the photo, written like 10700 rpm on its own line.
475 rpm
